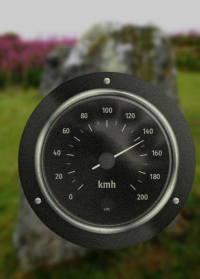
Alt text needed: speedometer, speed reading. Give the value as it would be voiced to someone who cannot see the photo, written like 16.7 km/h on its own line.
145 km/h
